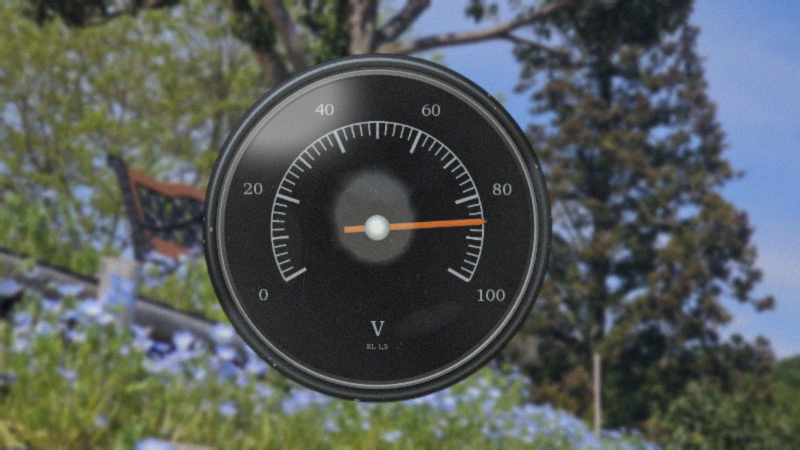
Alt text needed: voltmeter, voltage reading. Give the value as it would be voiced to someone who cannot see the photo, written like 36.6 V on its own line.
86 V
